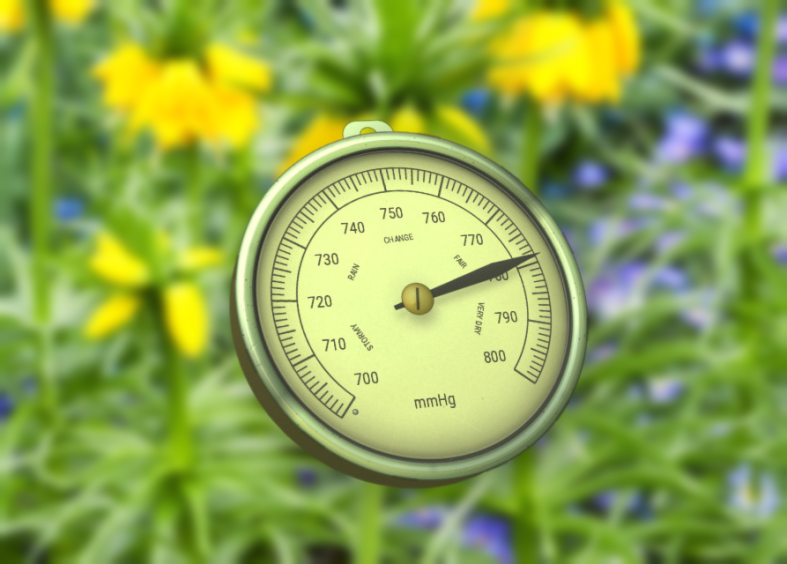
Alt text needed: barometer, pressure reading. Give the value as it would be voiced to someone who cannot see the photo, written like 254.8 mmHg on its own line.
779 mmHg
